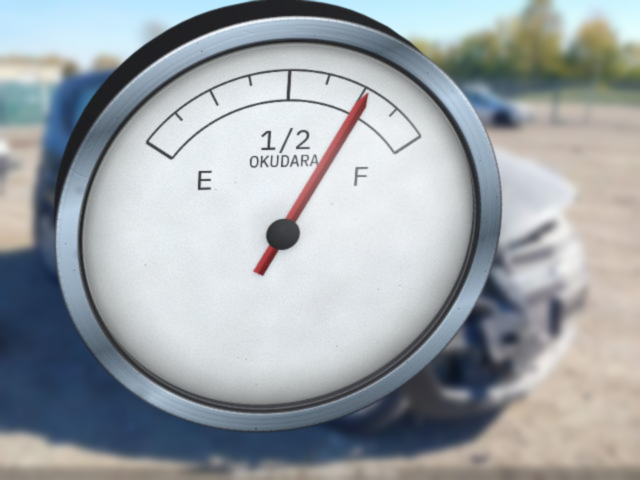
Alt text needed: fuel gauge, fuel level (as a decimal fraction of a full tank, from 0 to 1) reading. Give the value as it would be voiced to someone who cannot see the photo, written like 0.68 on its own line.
0.75
